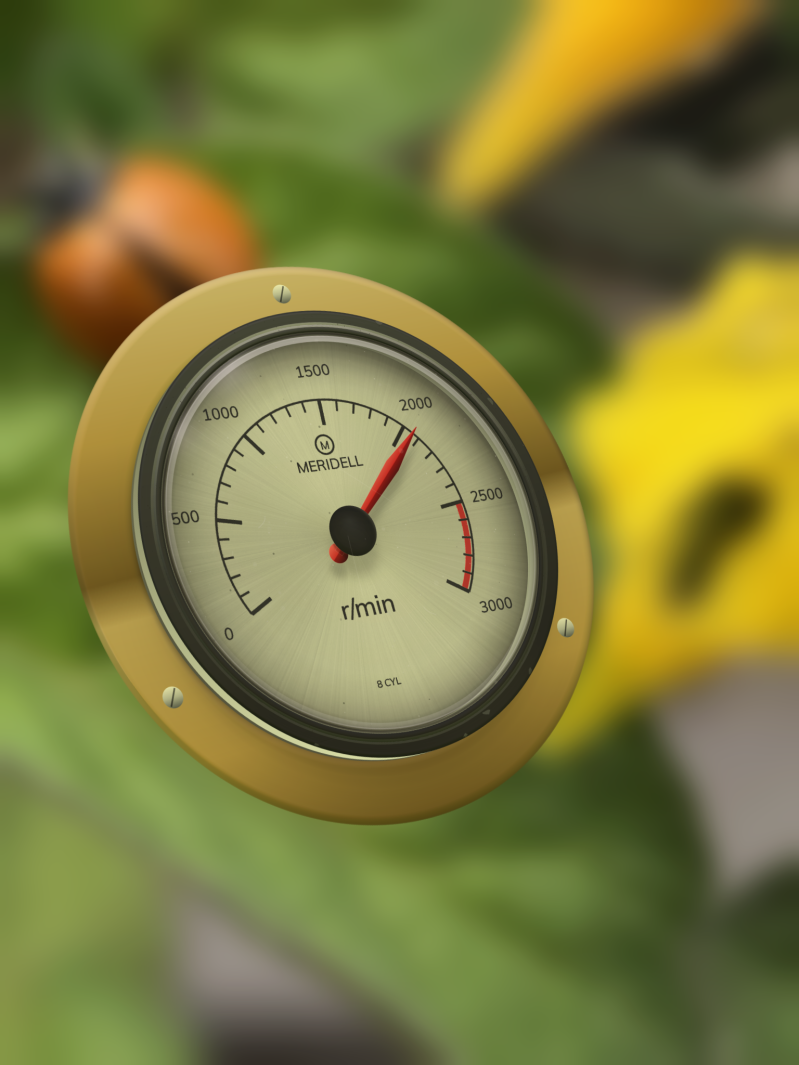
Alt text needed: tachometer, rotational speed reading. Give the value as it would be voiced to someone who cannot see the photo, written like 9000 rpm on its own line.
2050 rpm
